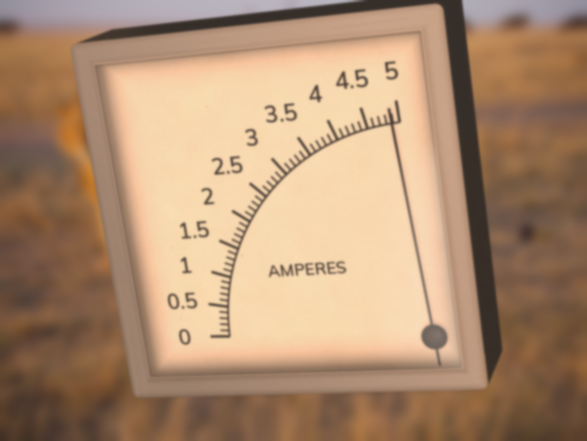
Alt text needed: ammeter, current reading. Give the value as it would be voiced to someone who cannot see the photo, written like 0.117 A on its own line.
4.9 A
